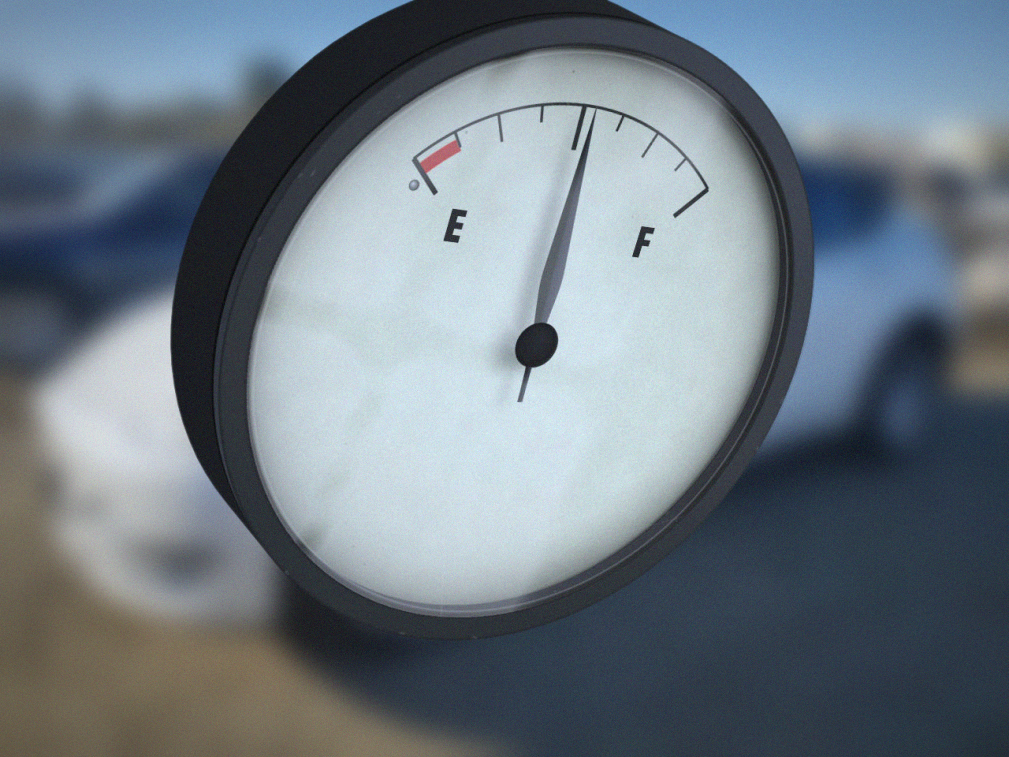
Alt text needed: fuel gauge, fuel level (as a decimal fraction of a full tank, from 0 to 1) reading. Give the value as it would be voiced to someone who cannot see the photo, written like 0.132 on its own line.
0.5
